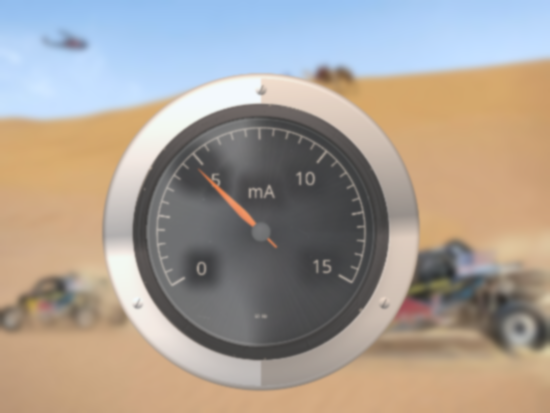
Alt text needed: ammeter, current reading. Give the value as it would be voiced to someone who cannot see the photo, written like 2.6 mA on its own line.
4.75 mA
